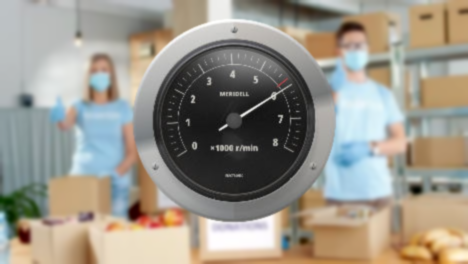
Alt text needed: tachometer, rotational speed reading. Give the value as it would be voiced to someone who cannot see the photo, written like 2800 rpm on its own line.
6000 rpm
